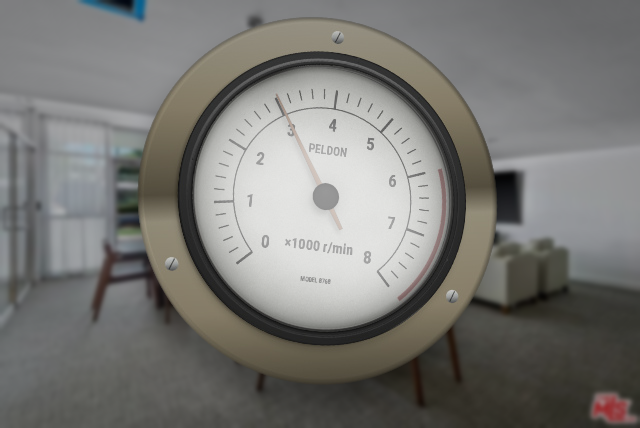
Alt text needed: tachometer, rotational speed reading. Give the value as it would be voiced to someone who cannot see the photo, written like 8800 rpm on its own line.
3000 rpm
